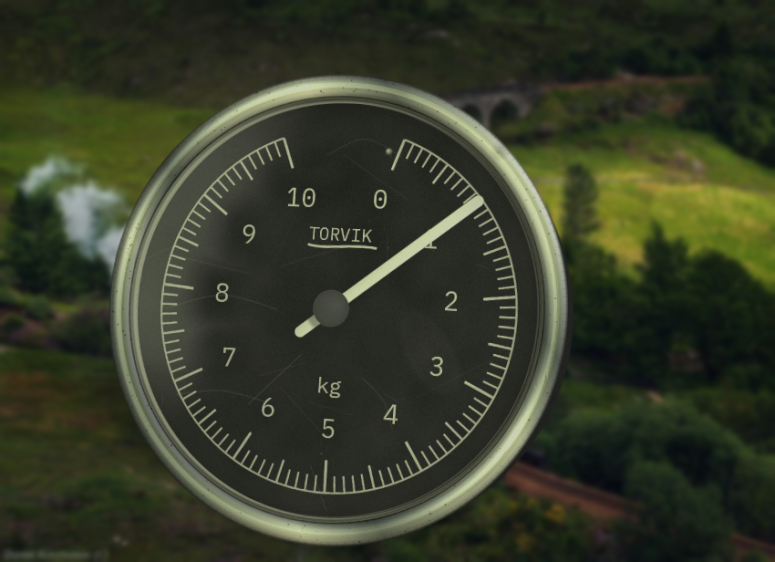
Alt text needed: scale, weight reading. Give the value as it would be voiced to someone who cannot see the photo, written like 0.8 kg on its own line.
1 kg
